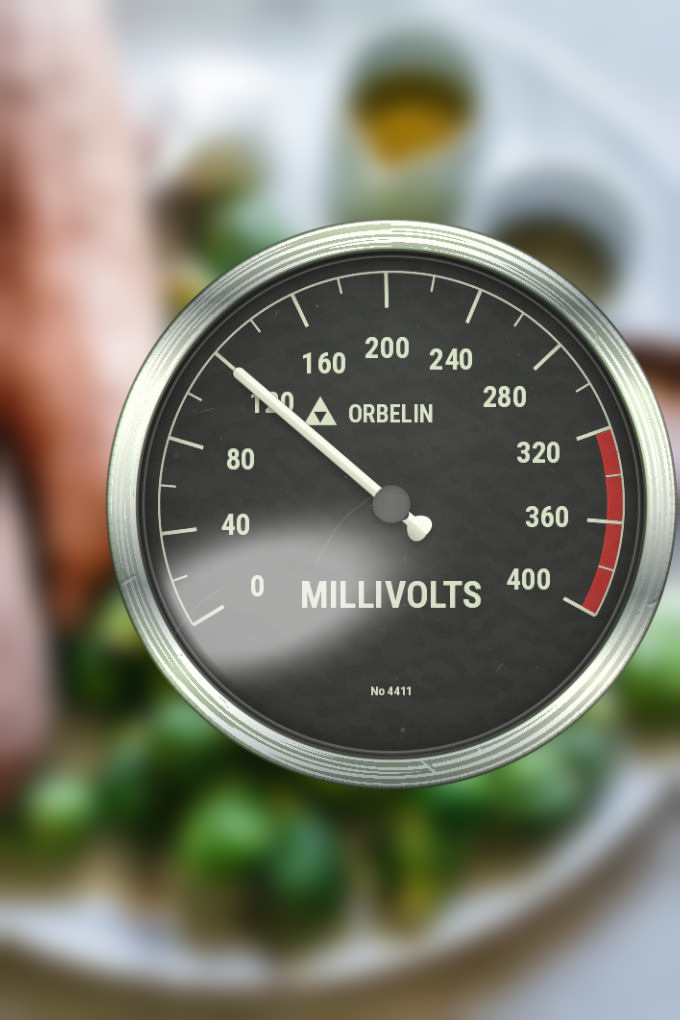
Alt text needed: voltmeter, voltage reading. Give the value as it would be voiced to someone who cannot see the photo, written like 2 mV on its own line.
120 mV
